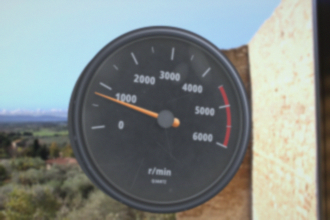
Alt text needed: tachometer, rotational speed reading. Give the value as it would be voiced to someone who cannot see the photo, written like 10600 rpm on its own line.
750 rpm
